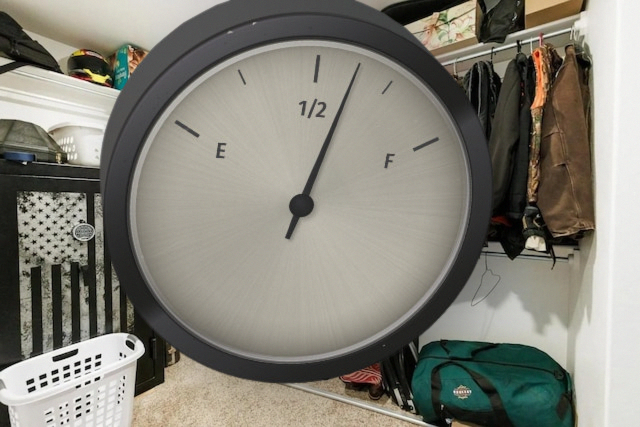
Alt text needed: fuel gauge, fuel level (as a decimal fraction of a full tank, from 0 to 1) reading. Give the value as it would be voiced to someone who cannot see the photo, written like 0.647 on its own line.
0.625
